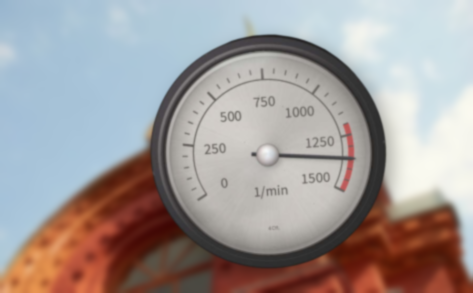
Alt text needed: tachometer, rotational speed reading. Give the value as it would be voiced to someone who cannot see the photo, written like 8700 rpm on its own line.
1350 rpm
